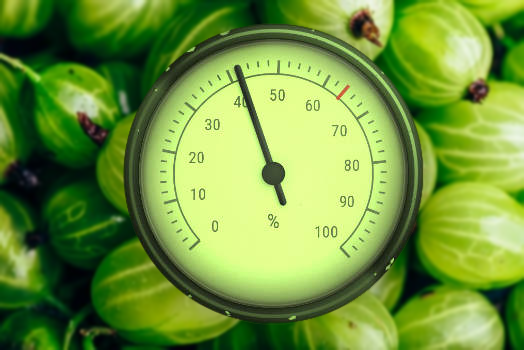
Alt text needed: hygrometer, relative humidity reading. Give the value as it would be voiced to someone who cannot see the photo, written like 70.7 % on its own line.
42 %
